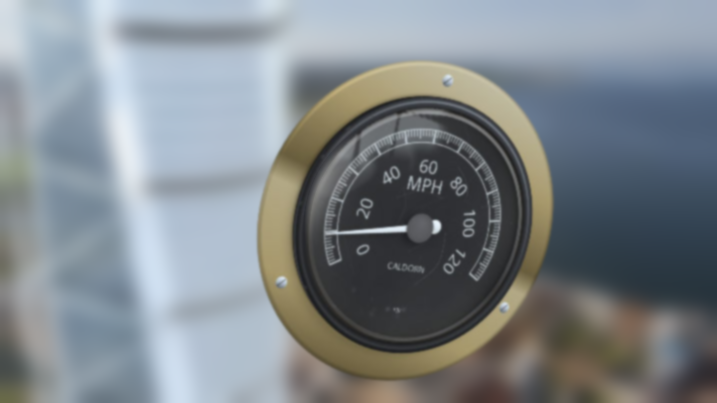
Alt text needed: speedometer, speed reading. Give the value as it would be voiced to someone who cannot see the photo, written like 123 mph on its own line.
10 mph
